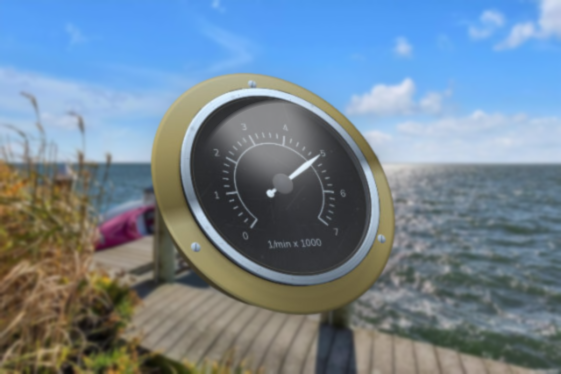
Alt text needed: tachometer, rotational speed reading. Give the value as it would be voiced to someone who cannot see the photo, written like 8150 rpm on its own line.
5000 rpm
